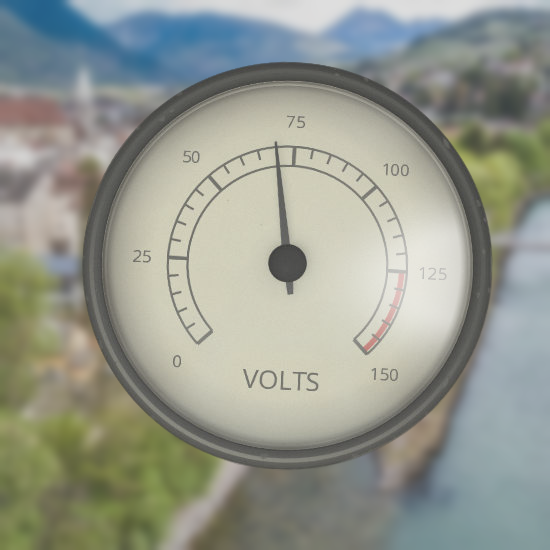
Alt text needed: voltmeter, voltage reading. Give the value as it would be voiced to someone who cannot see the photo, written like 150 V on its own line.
70 V
